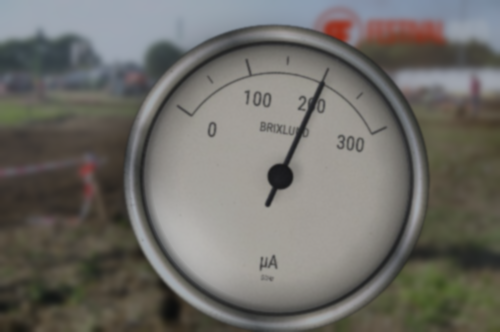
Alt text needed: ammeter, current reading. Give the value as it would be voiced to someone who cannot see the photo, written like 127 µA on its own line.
200 µA
